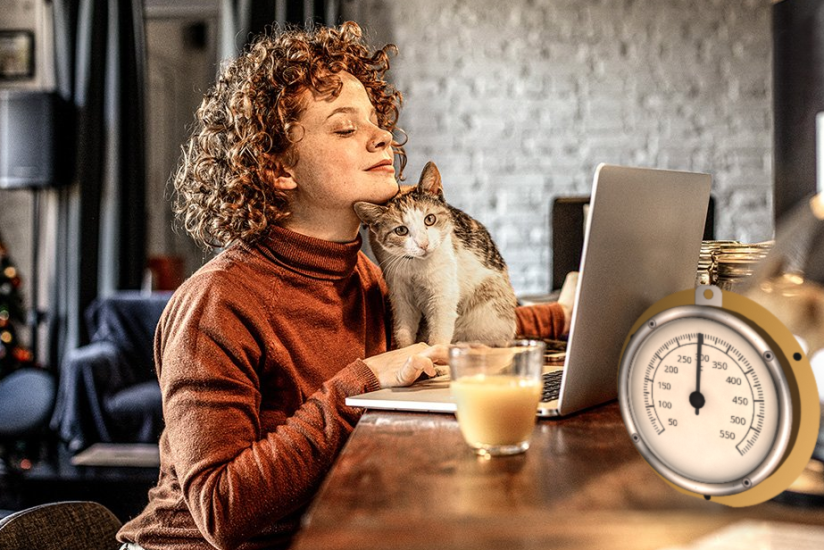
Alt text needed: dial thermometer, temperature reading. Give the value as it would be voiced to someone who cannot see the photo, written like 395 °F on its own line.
300 °F
